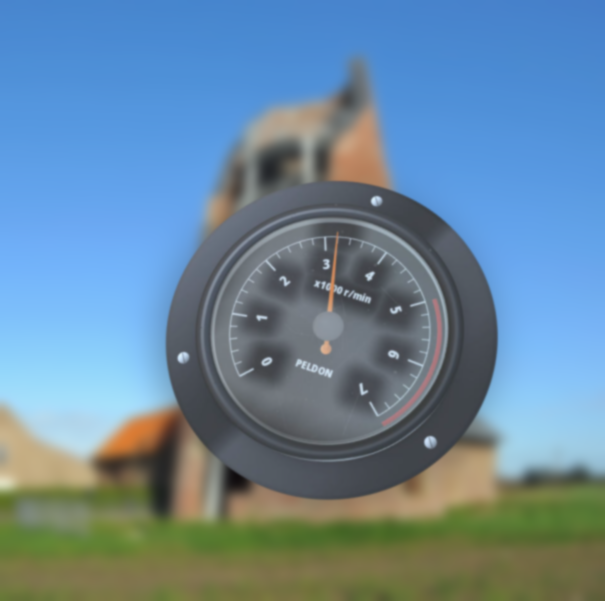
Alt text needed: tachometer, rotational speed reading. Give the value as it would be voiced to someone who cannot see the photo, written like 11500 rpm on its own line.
3200 rpm
